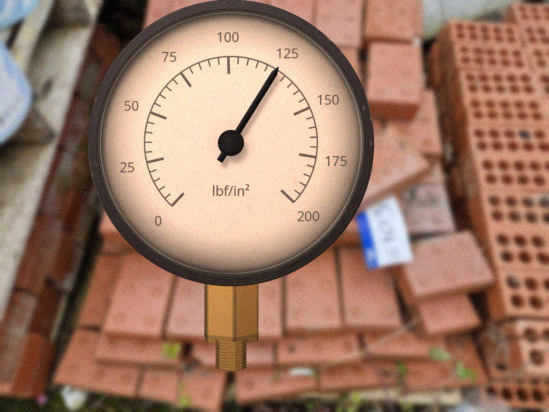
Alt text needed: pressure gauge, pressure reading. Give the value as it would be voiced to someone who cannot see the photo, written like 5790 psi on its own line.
125 psi
